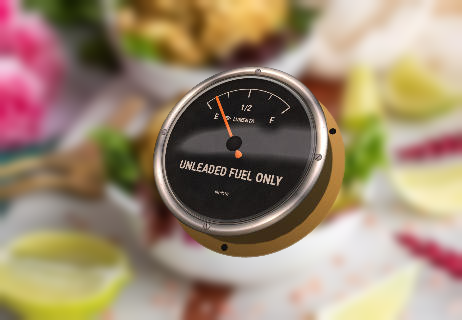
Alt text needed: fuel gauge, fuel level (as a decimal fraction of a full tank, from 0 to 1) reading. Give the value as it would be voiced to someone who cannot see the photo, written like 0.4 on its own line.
0.125
